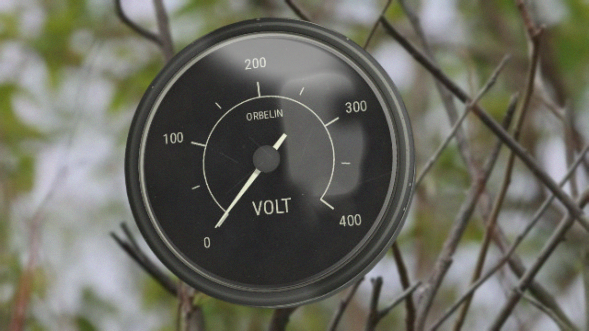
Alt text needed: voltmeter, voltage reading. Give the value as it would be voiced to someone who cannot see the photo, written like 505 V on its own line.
0 V
